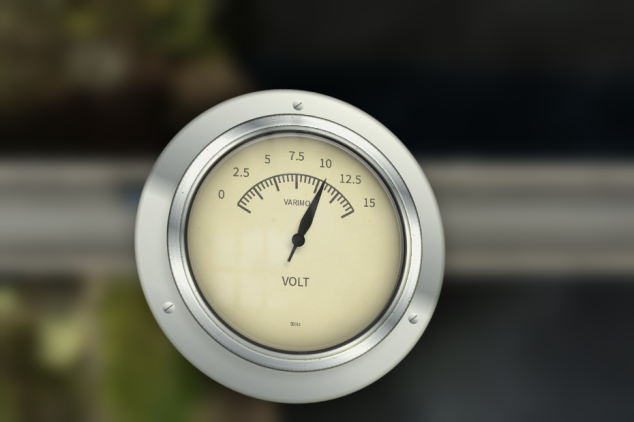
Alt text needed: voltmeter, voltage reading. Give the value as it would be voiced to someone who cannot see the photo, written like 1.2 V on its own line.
10.5 V
